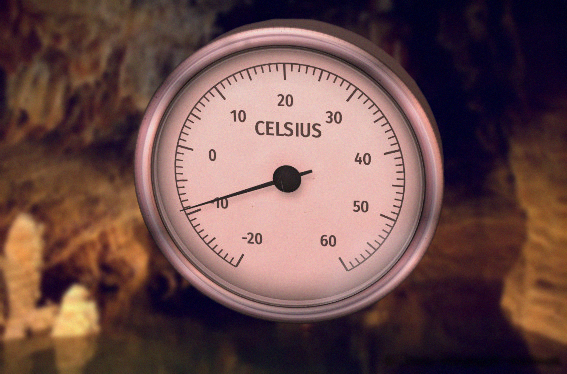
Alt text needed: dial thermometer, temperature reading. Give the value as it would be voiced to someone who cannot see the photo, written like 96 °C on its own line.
-9 °C
